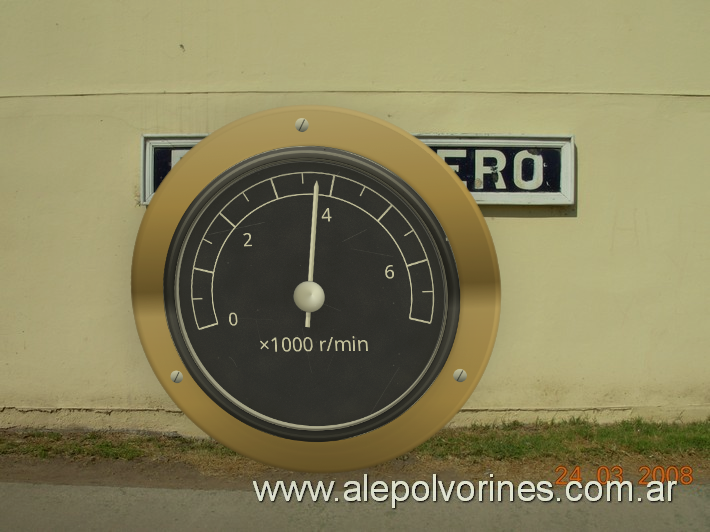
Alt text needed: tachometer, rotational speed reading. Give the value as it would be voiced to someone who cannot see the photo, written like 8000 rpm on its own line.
3750 rpm
